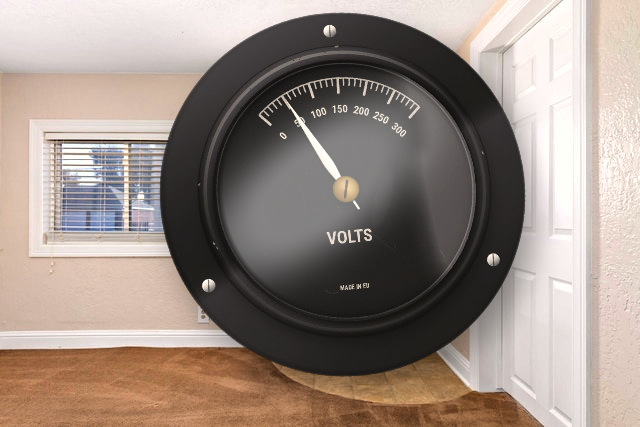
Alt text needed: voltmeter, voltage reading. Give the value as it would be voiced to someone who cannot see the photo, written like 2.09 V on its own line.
50 V
